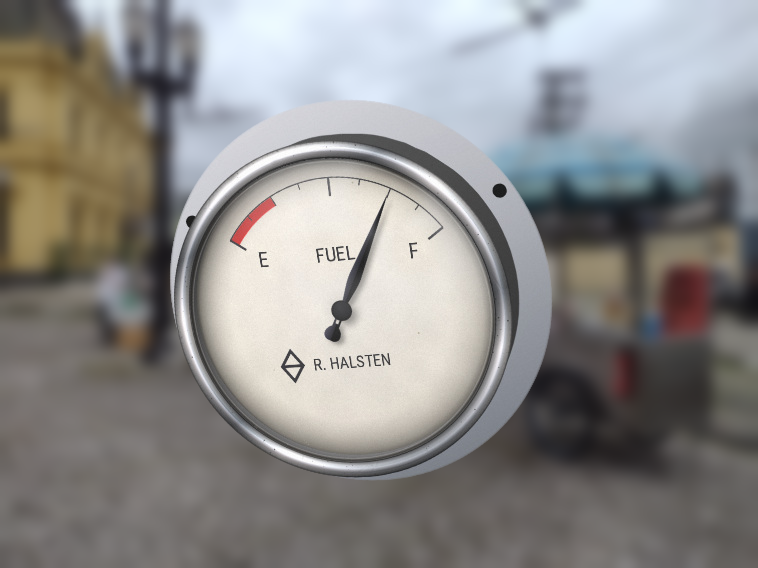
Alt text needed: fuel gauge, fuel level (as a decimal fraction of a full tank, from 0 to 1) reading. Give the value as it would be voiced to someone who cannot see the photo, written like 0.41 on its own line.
0.75
